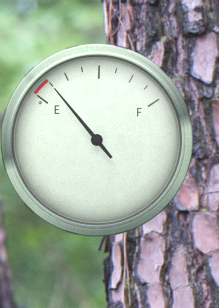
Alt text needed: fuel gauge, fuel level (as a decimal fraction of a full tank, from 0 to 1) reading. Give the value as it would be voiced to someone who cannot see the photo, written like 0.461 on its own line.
0.125
